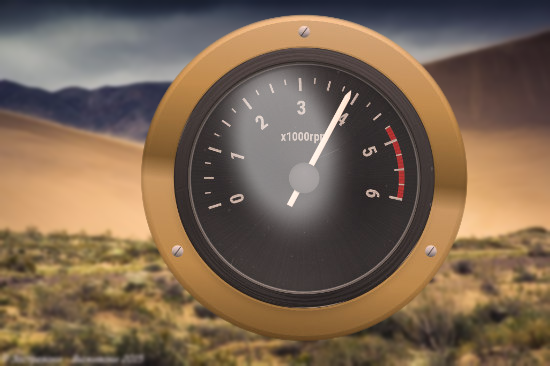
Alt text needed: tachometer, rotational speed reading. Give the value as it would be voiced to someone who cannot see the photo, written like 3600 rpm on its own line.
3875 rpm
